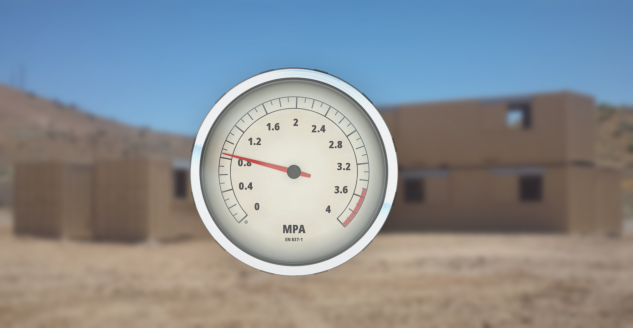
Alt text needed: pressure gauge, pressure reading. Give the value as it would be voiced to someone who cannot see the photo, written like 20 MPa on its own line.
0.85 MPa
